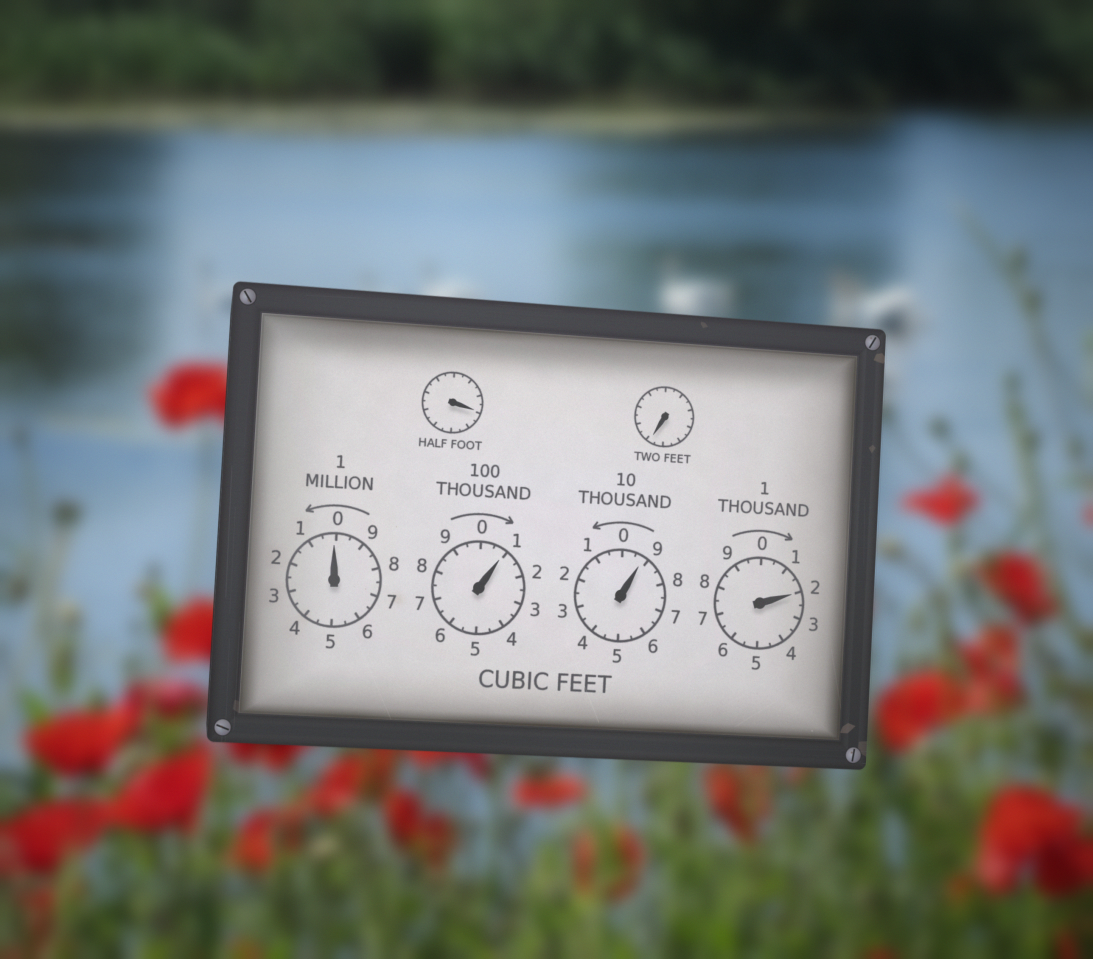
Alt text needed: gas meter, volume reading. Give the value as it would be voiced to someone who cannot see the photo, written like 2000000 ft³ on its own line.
9200 ft³
